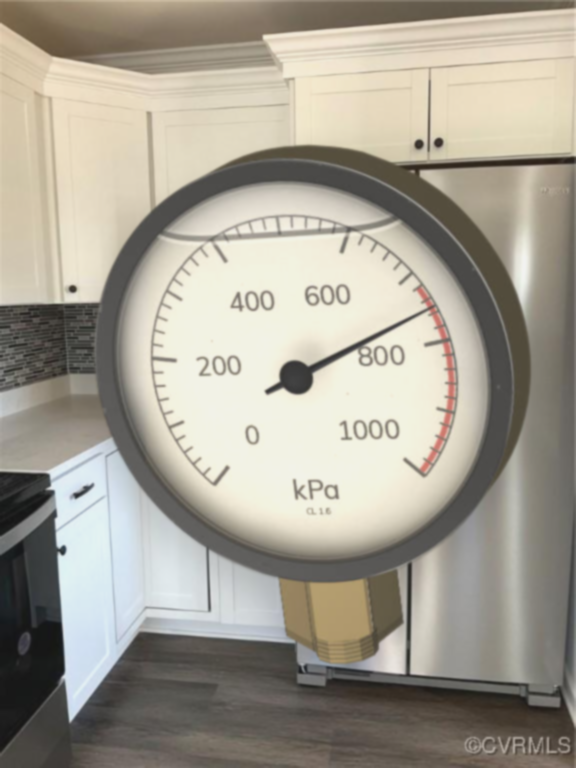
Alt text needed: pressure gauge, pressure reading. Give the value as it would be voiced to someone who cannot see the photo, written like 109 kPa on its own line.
750 kPa
